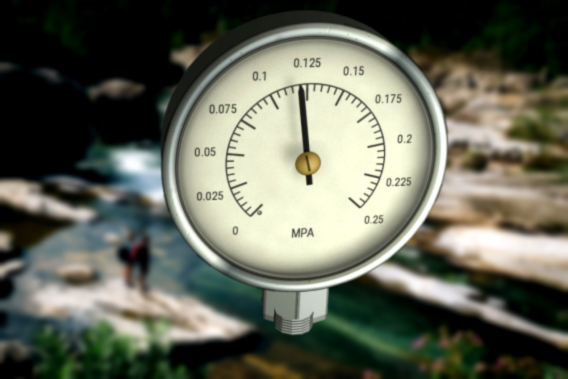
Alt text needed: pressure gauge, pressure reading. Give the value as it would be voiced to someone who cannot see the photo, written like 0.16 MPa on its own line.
0.12 MPa
